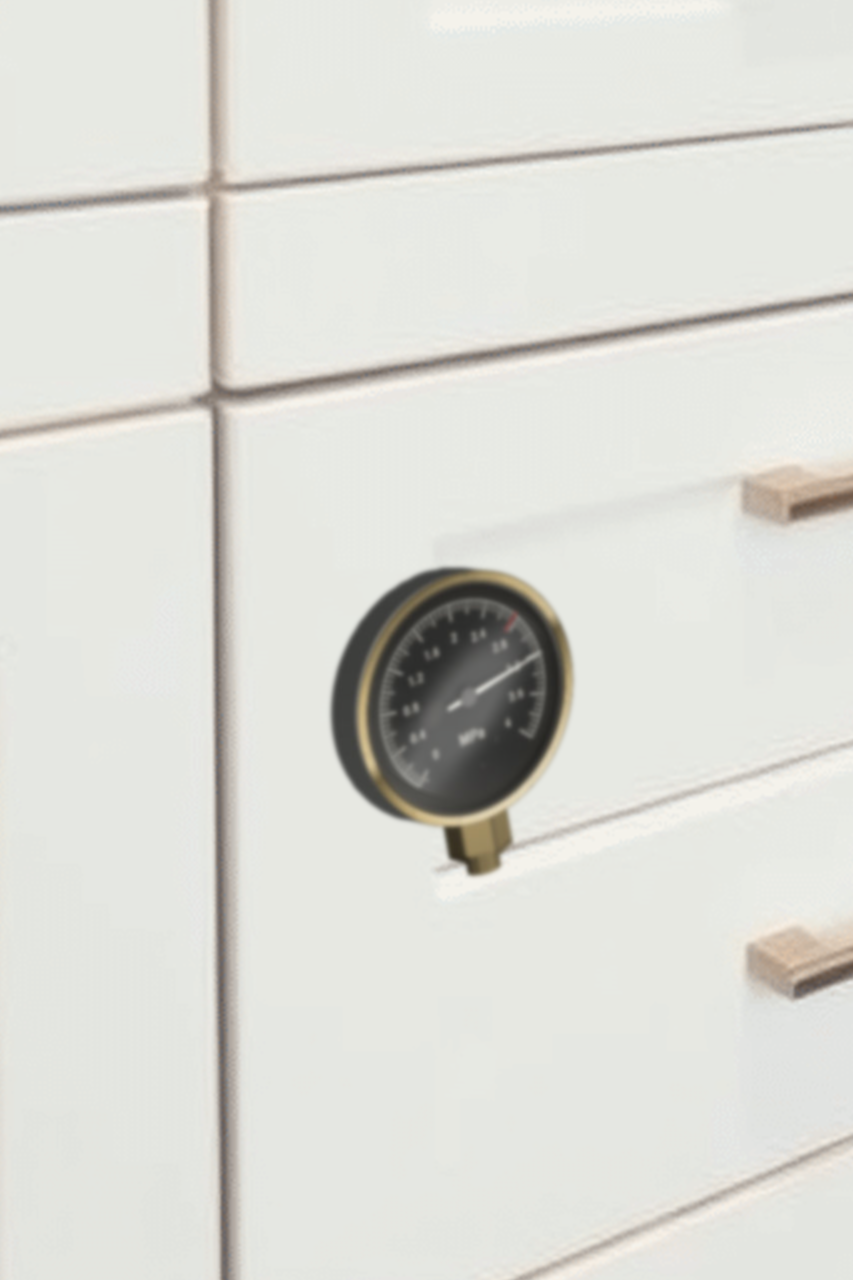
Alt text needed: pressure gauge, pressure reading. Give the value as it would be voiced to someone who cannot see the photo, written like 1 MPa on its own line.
3.2 MPa
